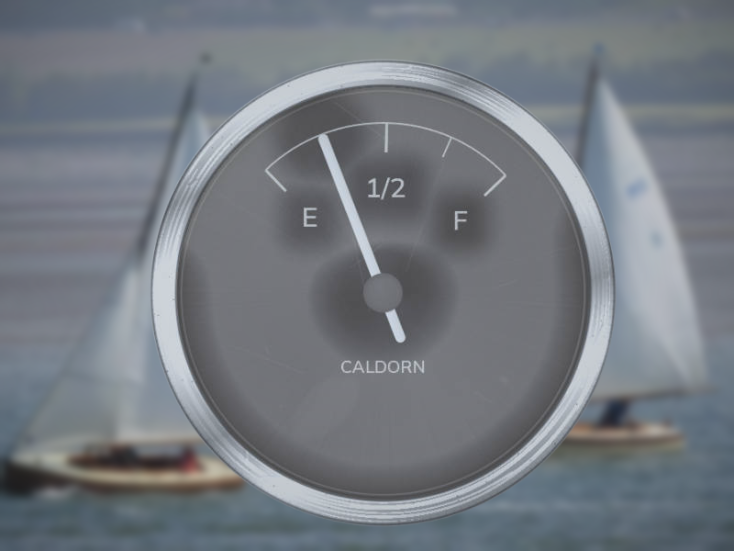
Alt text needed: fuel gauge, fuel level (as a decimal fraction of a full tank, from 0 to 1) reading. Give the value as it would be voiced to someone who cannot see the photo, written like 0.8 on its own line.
0.25
